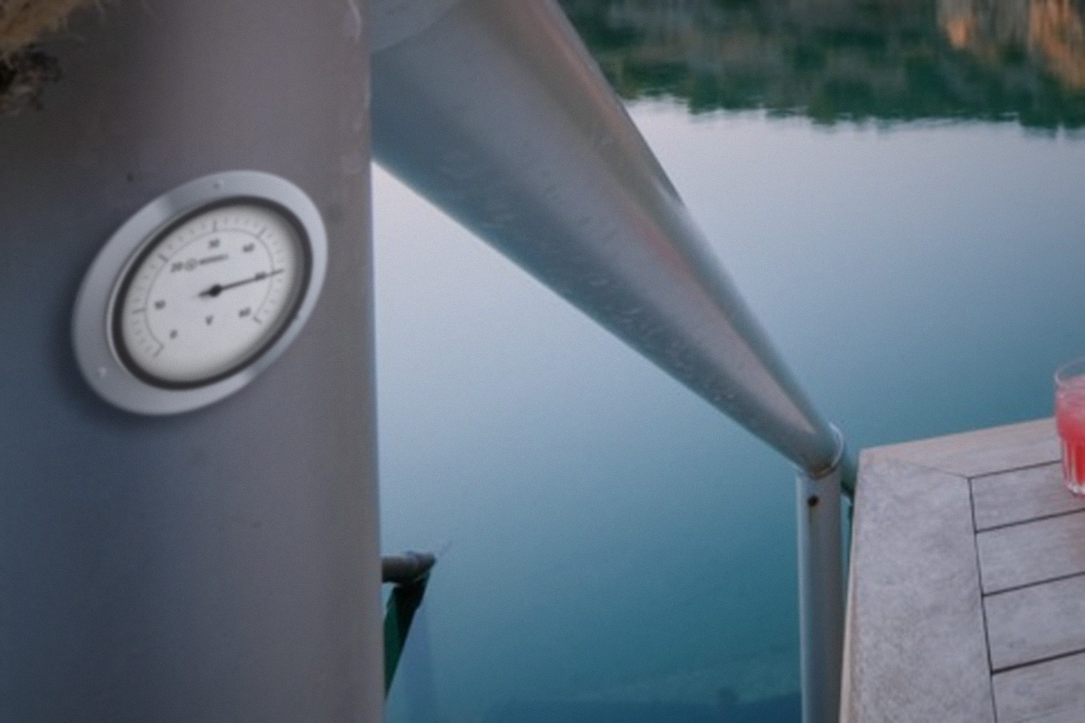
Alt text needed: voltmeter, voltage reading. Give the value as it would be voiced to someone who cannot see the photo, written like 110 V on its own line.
50 V
